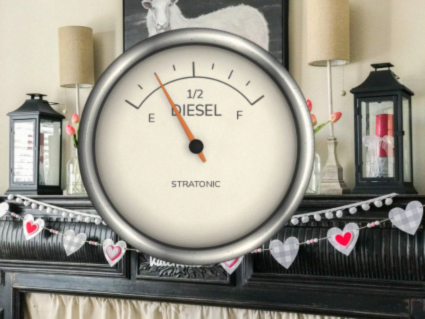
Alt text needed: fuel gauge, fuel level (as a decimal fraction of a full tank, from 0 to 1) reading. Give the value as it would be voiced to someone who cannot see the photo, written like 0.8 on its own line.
0.25
